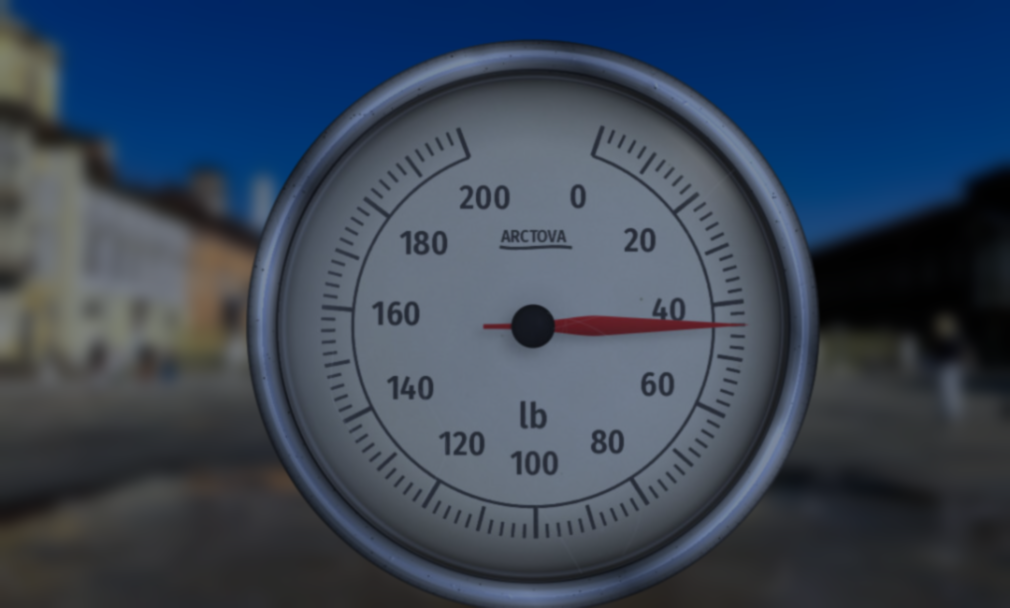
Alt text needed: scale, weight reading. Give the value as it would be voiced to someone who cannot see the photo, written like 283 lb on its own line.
44 lb
